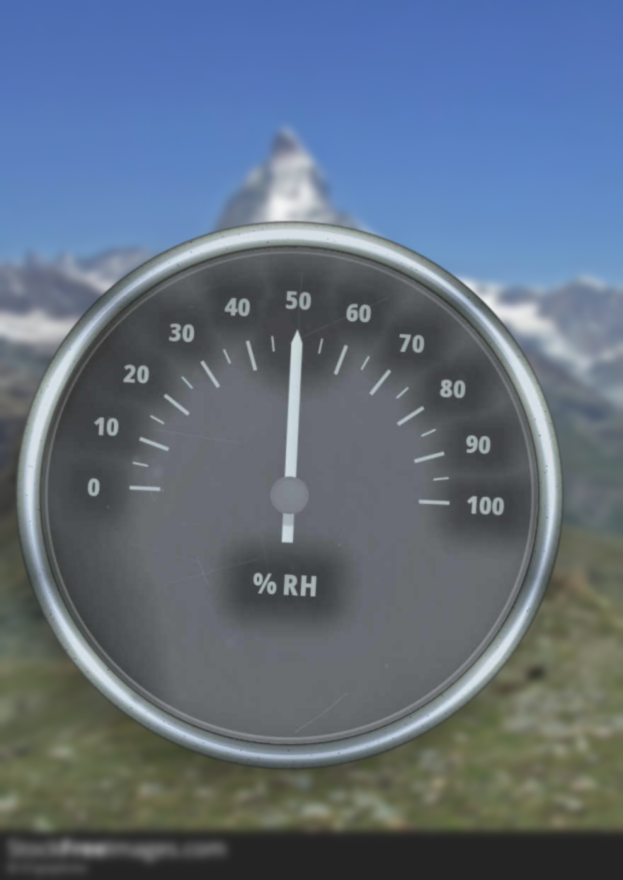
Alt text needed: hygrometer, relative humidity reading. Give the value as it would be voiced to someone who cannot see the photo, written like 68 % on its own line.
50 %
